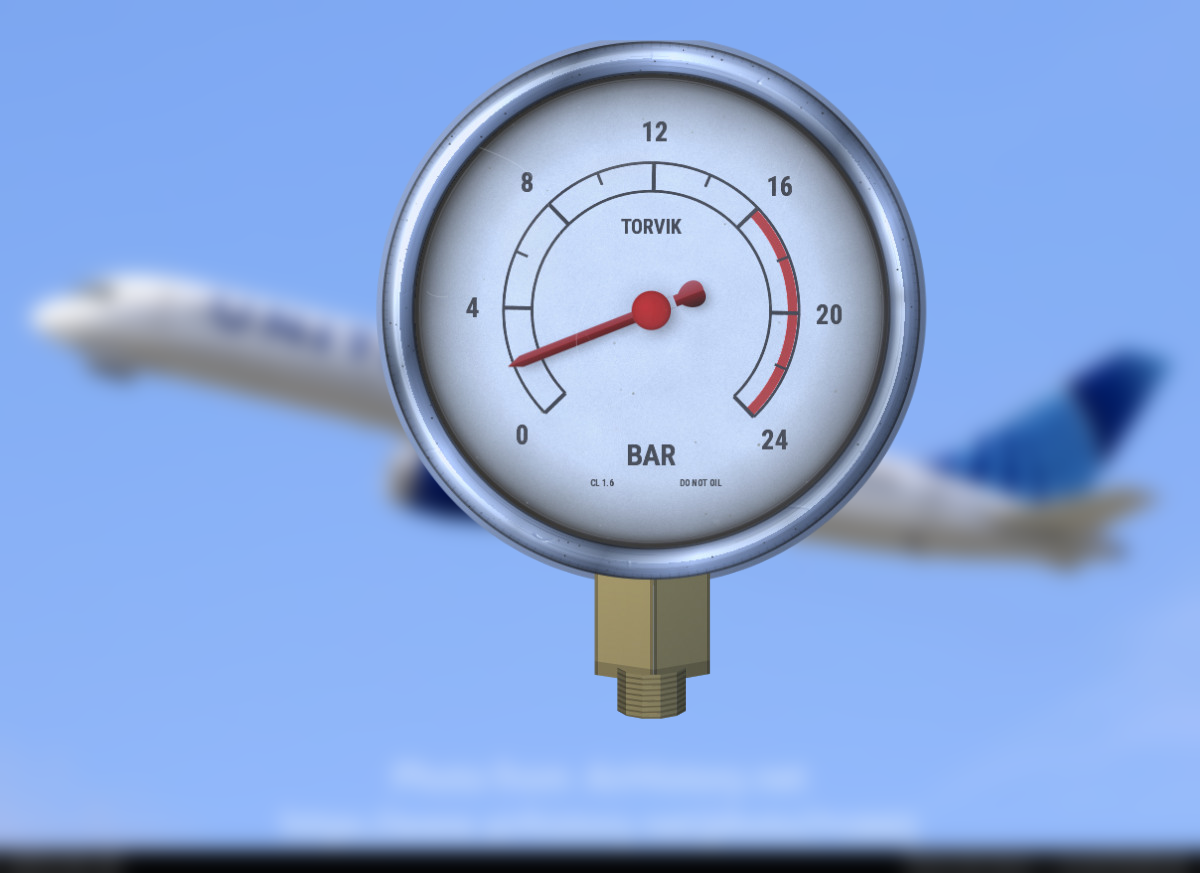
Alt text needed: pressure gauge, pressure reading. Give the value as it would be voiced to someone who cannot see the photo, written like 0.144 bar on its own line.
2 bar
